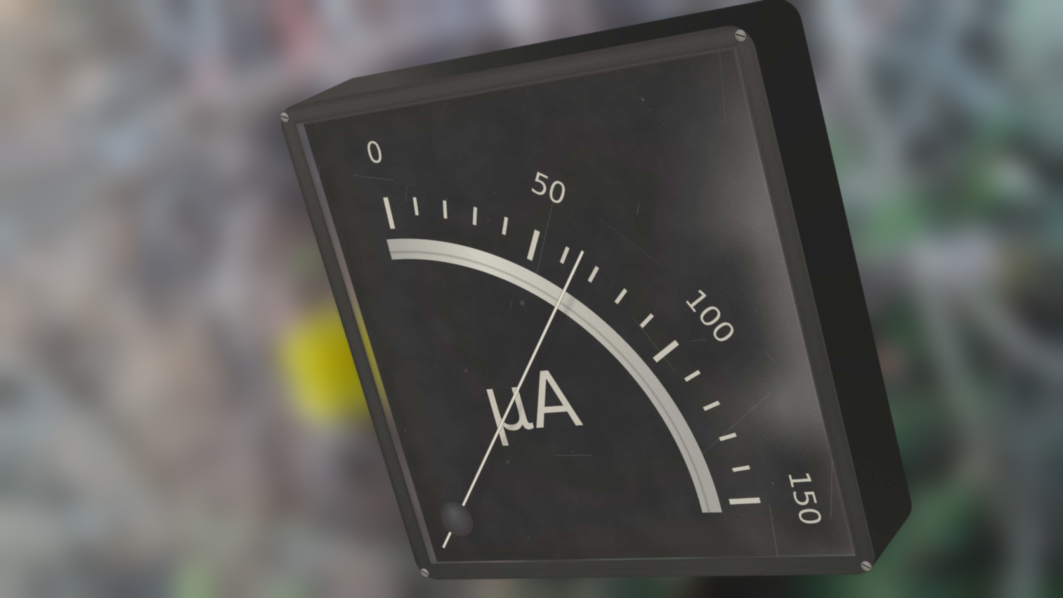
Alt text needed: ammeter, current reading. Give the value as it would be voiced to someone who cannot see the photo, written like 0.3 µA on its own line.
65 µA
